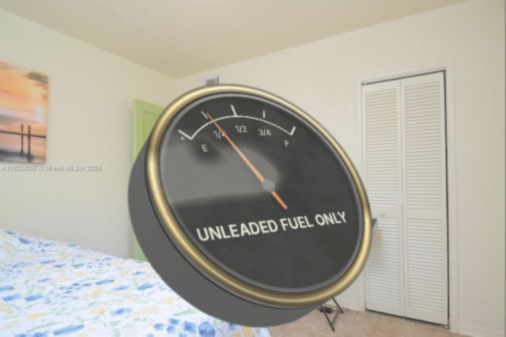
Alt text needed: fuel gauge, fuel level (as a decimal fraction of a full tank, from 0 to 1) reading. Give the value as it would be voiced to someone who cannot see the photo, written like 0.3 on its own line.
0.25
